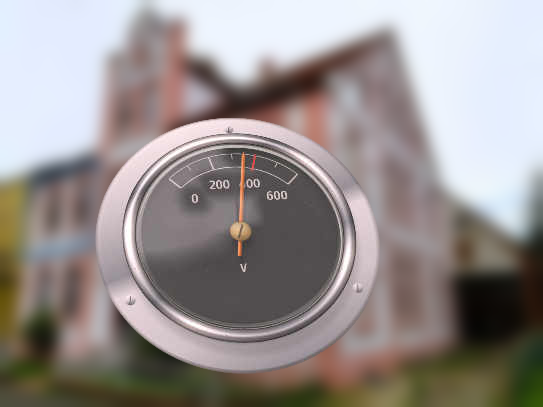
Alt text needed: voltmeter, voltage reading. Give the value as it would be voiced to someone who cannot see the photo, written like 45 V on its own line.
350 V
